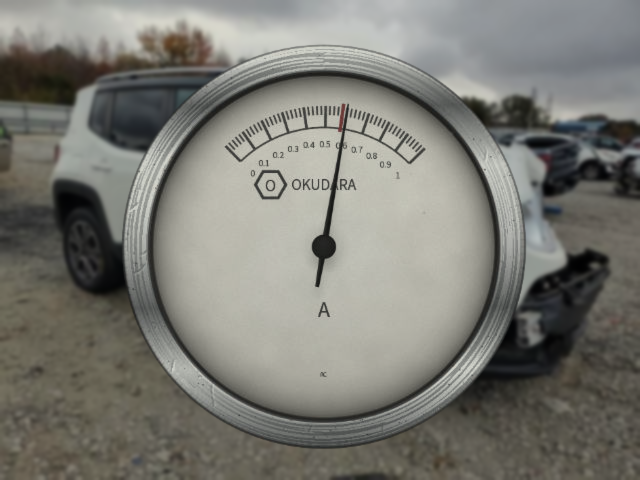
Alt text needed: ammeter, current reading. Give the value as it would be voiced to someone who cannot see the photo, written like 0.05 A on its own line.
0.6 A
